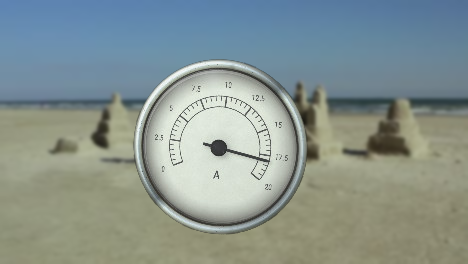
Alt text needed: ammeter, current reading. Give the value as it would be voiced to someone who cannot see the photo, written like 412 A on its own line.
18 A
